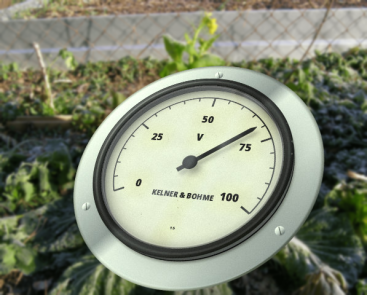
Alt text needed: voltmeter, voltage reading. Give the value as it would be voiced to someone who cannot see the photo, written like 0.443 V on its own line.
70 V
